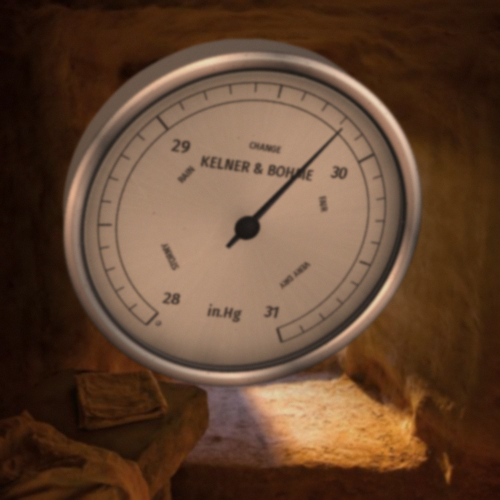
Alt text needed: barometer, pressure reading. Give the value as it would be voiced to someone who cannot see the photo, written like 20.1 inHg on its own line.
29.8 inHg
